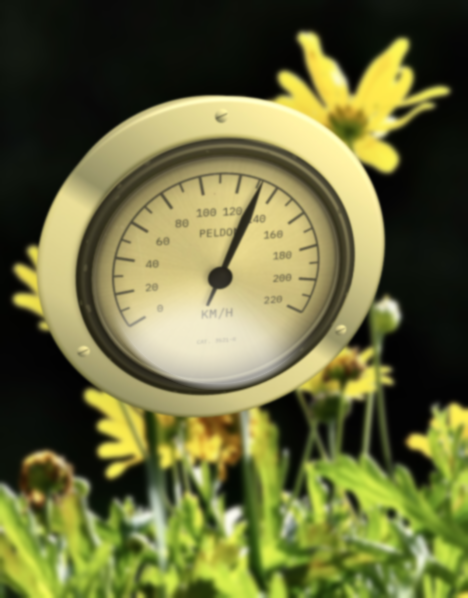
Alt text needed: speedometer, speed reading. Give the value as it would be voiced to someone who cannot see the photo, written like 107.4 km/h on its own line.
130 km/h
